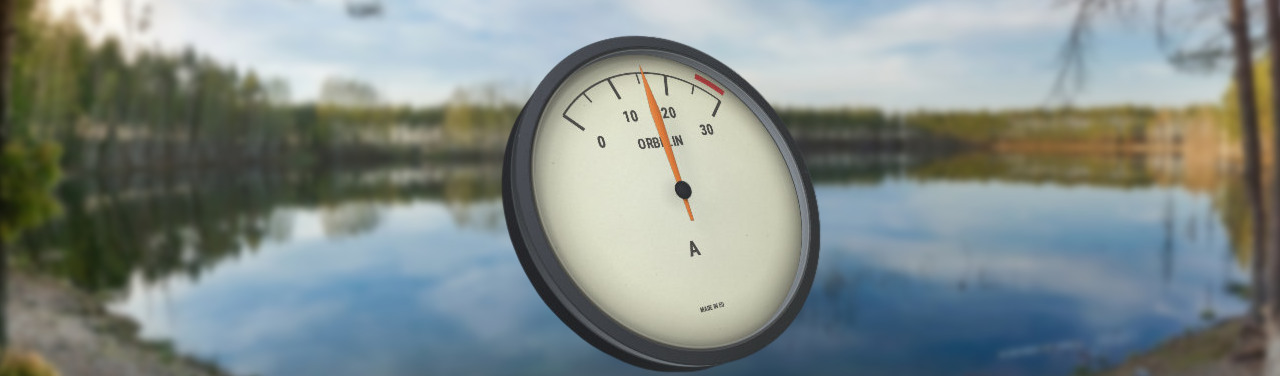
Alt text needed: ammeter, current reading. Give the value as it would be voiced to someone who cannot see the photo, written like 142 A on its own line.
15 A
